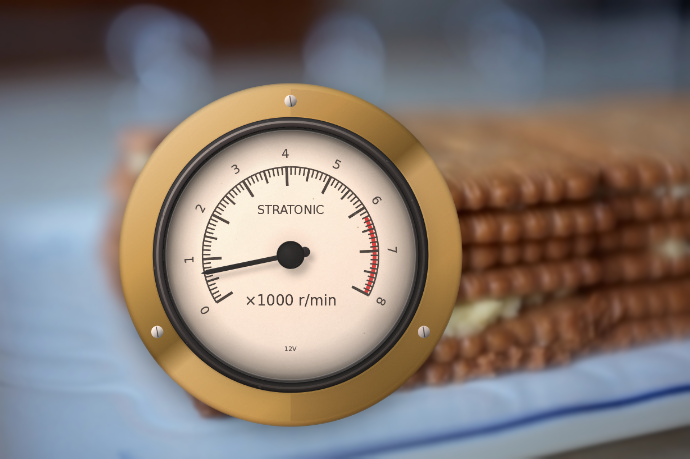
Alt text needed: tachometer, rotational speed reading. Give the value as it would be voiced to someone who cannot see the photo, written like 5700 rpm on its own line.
700 rpm
